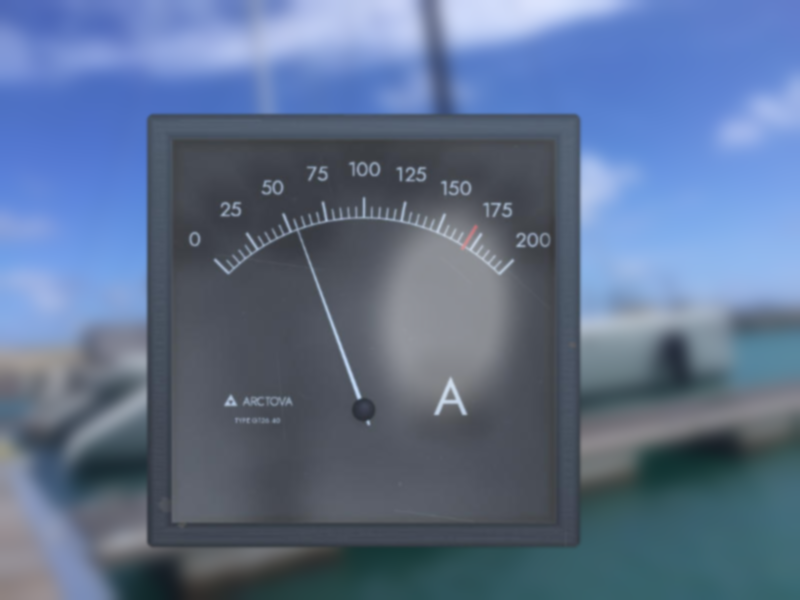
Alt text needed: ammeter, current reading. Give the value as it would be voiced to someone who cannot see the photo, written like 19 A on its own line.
55 A
